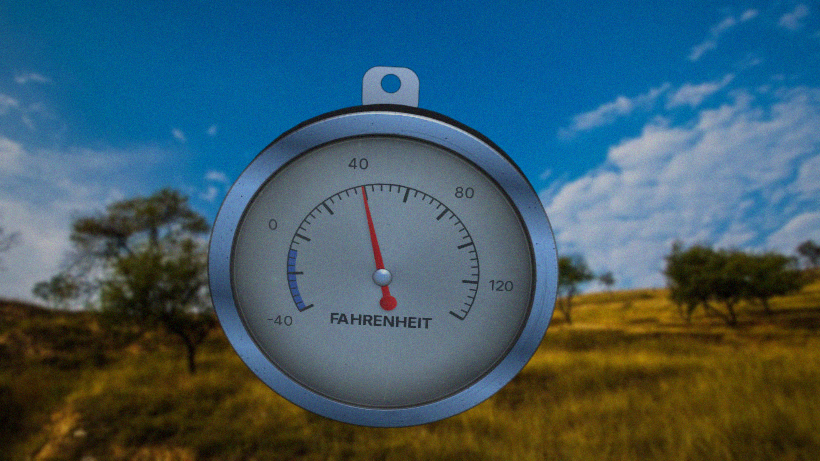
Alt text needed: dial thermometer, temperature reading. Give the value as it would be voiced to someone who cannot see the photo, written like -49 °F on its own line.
40 °F
